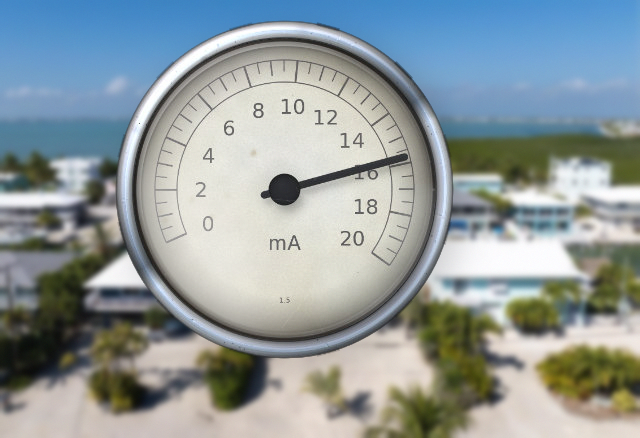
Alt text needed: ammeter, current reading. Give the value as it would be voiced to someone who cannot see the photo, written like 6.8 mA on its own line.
15.75 mA
